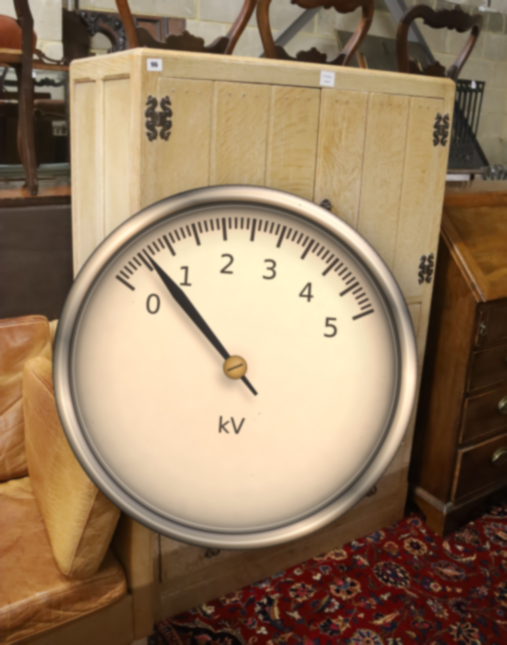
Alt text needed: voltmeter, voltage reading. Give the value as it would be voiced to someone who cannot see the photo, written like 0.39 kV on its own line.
0.6 kV
